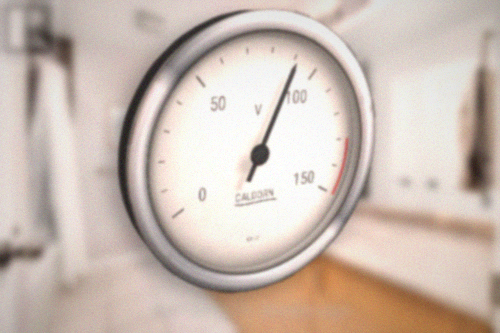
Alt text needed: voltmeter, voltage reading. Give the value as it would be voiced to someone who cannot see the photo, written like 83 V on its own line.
90 V
